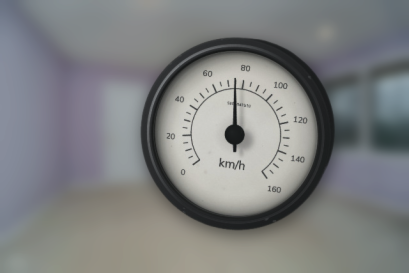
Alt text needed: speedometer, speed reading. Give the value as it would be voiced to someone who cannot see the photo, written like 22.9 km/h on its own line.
75 km/h
